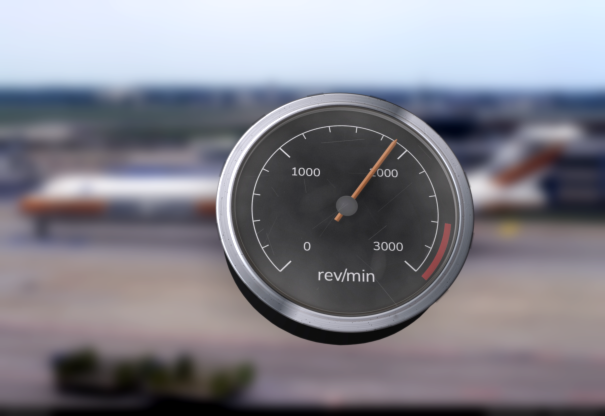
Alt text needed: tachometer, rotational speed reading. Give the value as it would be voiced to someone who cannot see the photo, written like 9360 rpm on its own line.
1900 rpm
